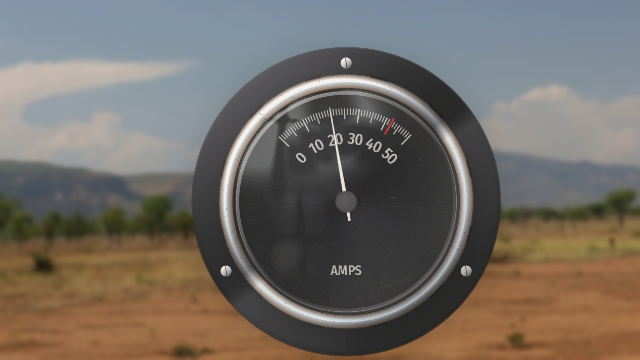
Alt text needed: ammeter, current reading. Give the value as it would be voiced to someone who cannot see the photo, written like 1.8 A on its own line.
20 A
